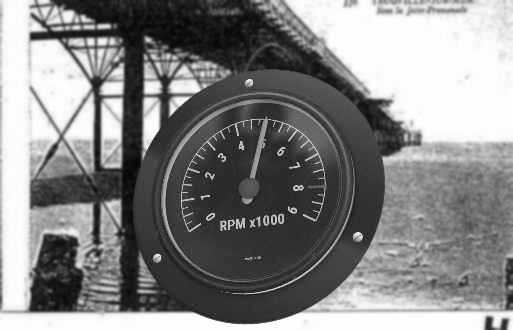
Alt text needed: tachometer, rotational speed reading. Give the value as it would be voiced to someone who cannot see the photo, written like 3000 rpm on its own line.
5000 rpm
